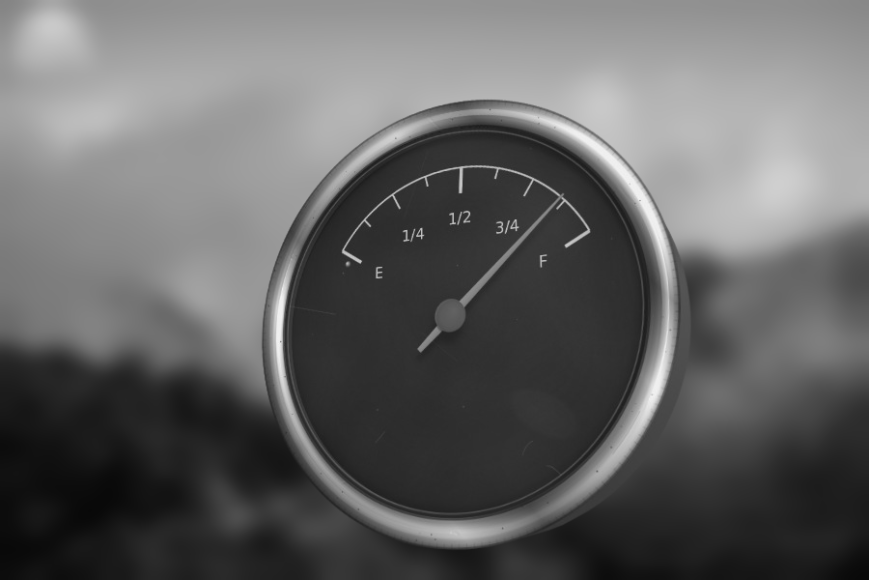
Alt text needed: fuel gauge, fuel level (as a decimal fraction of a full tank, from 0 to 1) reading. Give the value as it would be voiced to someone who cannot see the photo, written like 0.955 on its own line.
0.875
